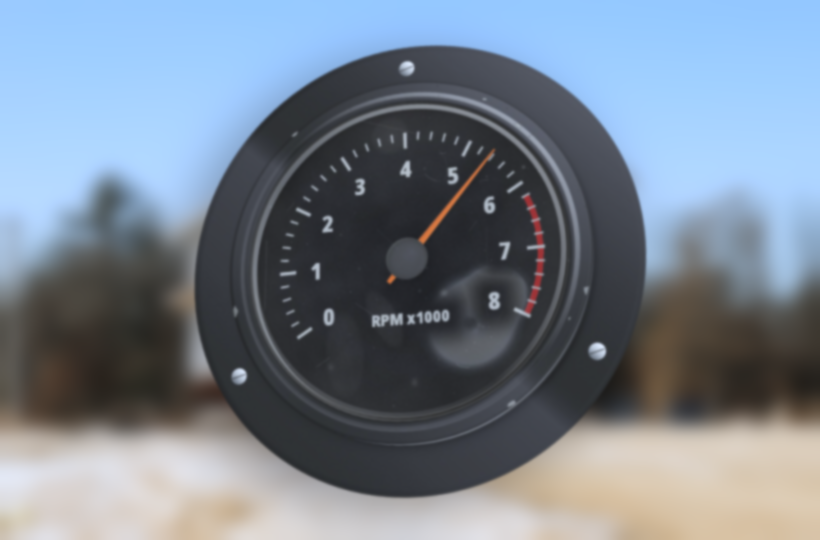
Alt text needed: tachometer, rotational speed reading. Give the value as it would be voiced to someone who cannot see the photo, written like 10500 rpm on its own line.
5400 rpm
